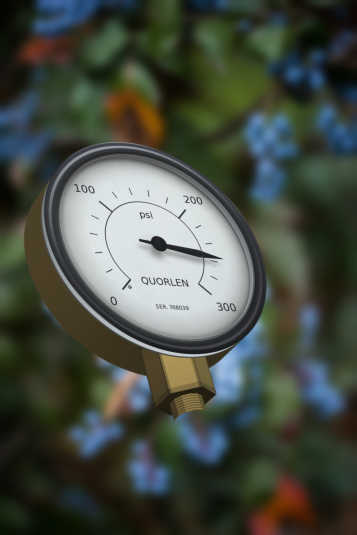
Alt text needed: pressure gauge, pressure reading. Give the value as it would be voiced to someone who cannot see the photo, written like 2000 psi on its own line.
260 psi
